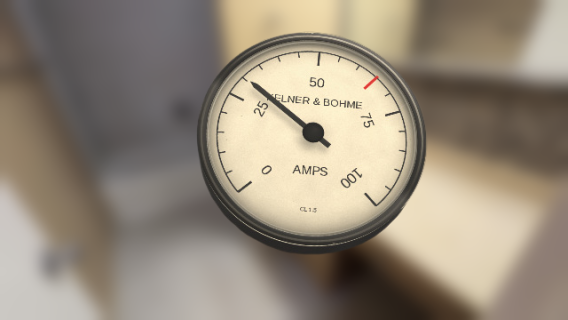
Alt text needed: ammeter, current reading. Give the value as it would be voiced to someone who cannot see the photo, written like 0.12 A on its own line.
30 A
